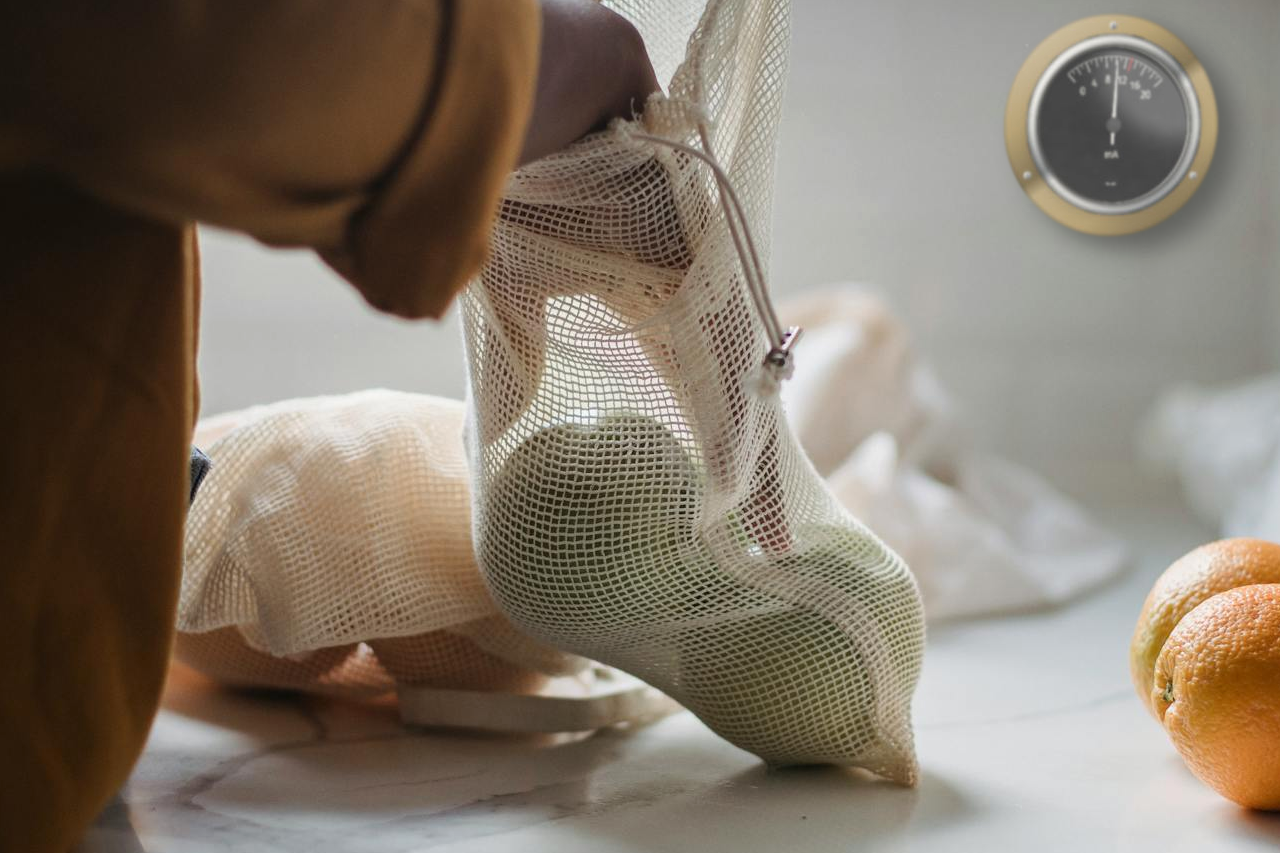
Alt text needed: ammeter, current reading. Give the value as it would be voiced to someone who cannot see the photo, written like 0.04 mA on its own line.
10 mA
